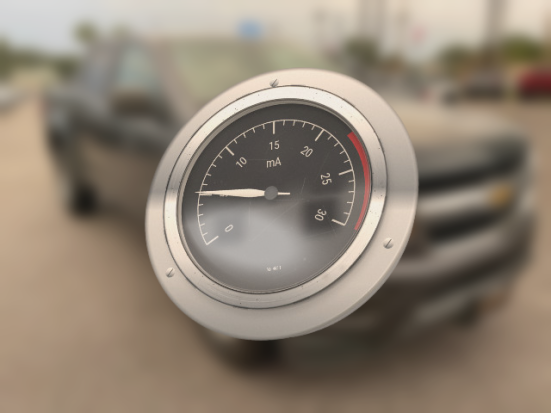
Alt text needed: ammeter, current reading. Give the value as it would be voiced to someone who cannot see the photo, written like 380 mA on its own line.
5 mA
